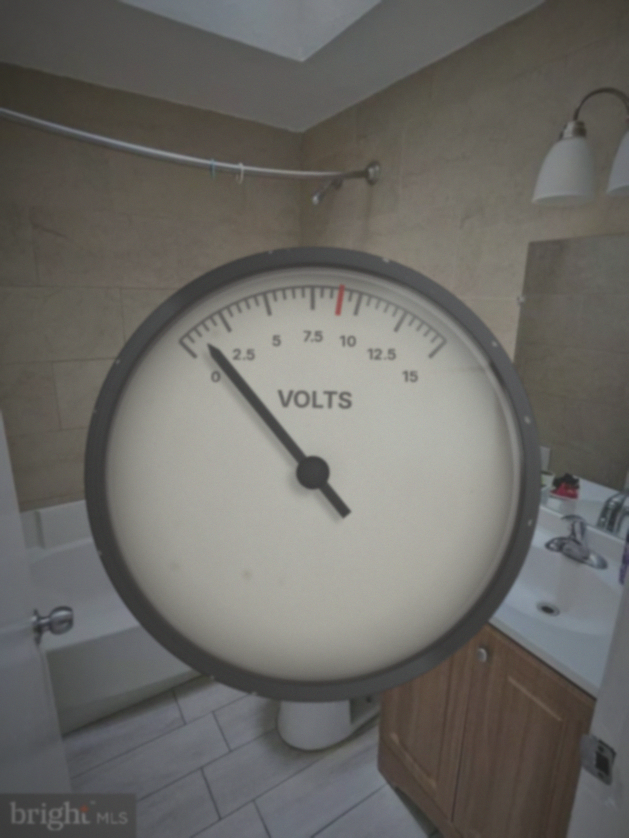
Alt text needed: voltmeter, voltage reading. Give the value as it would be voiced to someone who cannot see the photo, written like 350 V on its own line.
1 V
